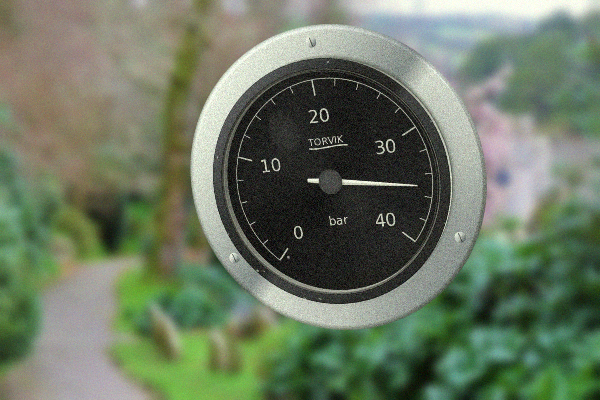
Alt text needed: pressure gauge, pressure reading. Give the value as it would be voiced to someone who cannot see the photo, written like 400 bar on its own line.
35 bar
